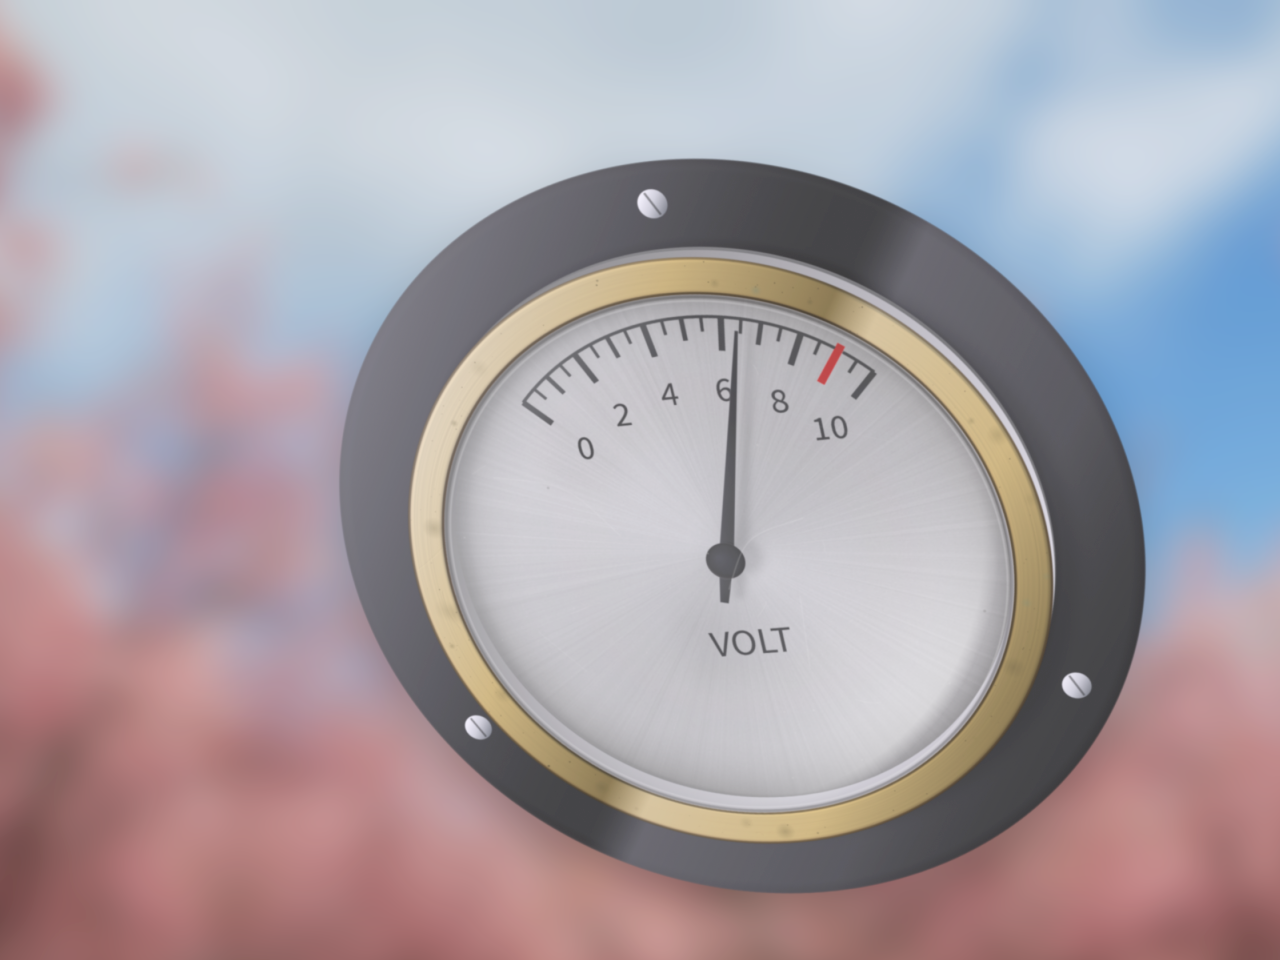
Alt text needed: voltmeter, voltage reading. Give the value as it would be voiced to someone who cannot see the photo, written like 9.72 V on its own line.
6.5 V
